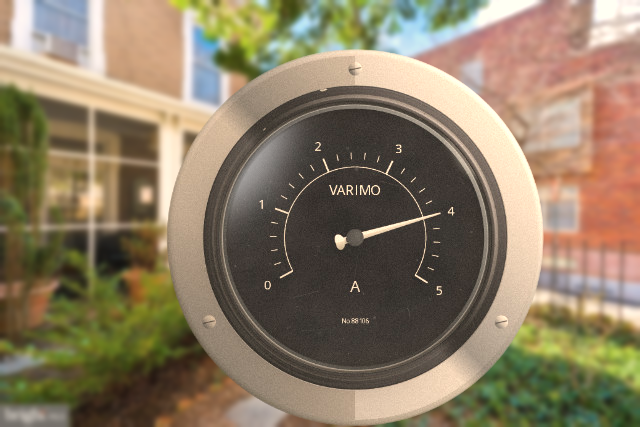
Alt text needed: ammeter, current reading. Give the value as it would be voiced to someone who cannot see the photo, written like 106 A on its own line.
4 A
